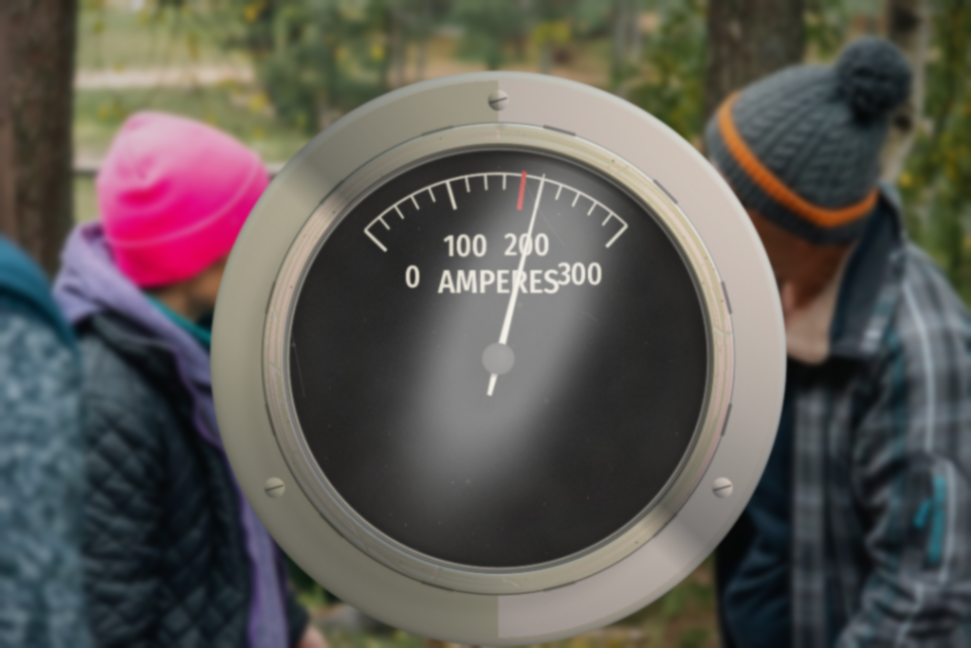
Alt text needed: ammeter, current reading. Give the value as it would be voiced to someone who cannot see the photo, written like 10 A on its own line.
200 A
